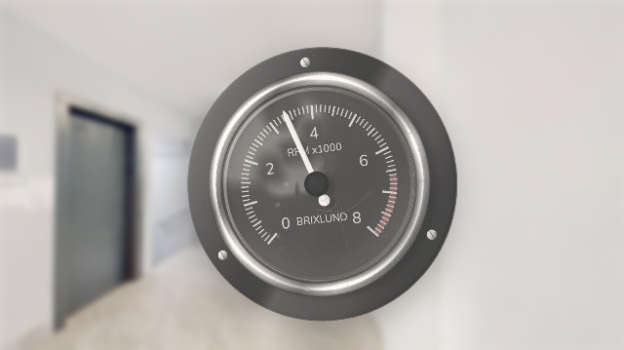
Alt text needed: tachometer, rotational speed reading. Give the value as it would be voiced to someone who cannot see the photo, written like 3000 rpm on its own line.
3400 rpm
